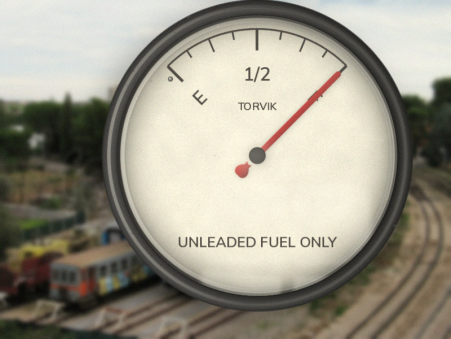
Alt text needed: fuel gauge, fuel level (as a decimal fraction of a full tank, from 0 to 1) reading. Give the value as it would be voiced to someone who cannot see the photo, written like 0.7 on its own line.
1
